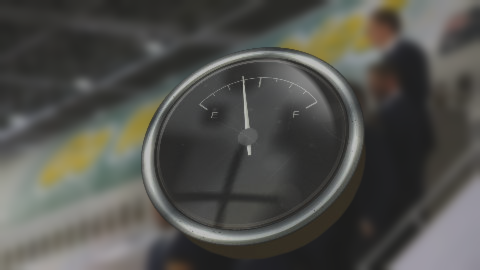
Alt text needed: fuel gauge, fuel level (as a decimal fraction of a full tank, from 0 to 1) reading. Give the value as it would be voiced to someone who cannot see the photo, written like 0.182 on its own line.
0.375
